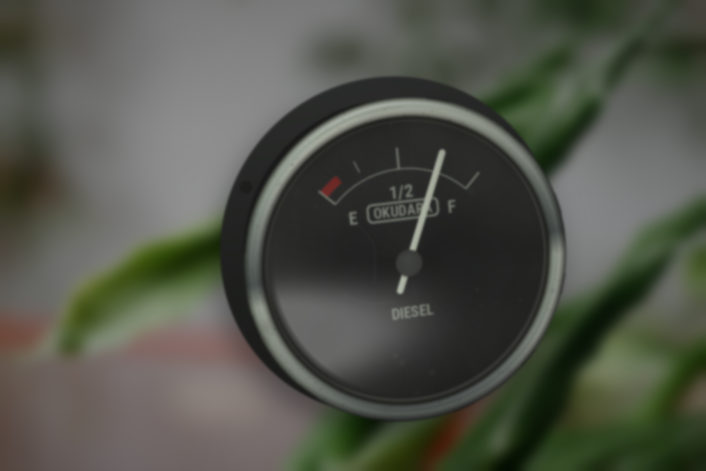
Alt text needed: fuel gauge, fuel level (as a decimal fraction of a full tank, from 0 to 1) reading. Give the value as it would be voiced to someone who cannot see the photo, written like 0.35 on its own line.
0.75
